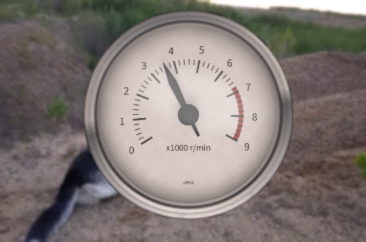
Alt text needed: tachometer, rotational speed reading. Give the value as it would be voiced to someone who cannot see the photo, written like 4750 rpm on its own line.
3600 rpm
